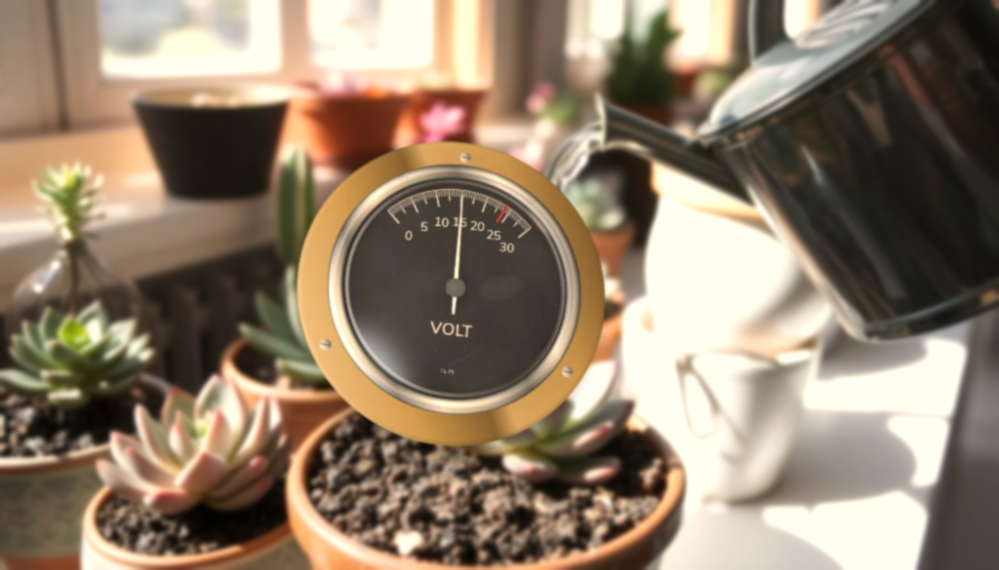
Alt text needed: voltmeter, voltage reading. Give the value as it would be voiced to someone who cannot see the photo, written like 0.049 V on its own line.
15 V
